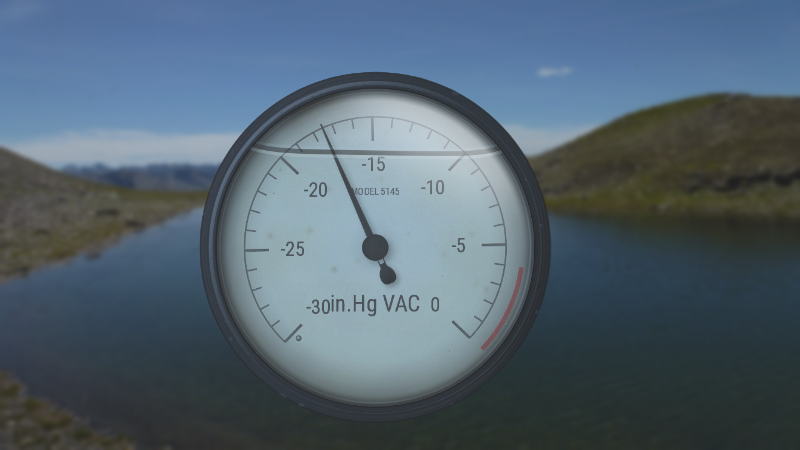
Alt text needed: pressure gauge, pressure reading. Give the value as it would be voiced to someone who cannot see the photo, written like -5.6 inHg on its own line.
-17.5 inHg
